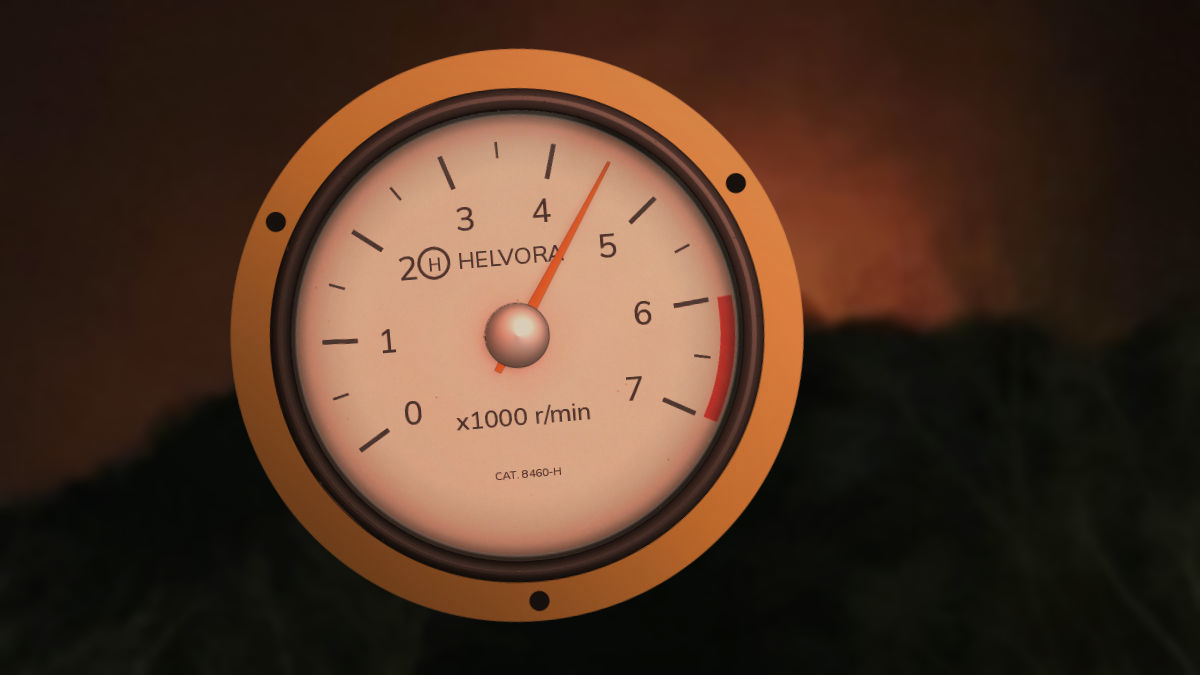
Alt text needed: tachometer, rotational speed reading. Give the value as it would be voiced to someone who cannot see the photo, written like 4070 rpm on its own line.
4500 rpm
